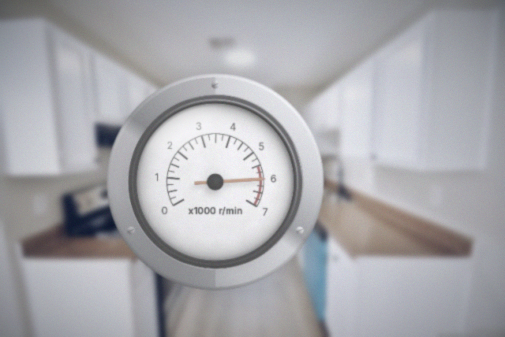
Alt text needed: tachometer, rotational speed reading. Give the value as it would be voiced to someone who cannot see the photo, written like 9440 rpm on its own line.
6000 rpm
